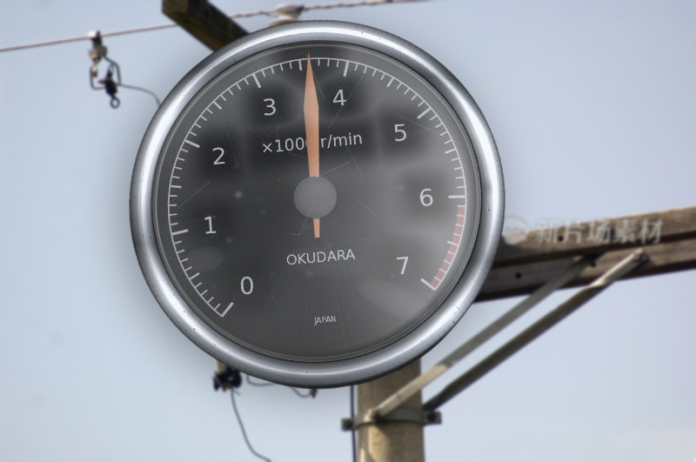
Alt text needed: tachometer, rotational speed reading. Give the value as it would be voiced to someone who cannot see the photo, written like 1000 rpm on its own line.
3600 rpm
